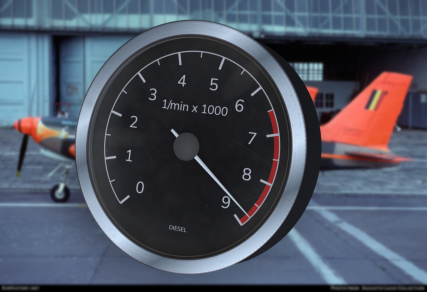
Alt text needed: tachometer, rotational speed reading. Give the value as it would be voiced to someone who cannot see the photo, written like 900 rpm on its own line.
8750 rpm
